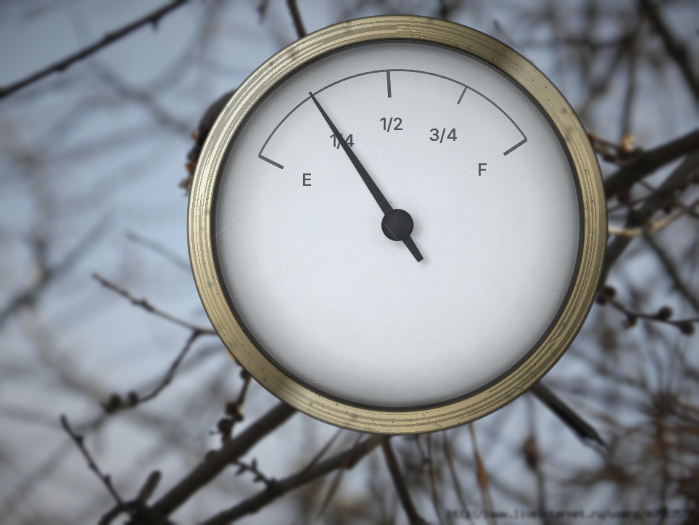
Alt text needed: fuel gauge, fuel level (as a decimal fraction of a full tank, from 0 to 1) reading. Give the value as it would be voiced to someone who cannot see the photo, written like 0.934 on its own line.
0.25
